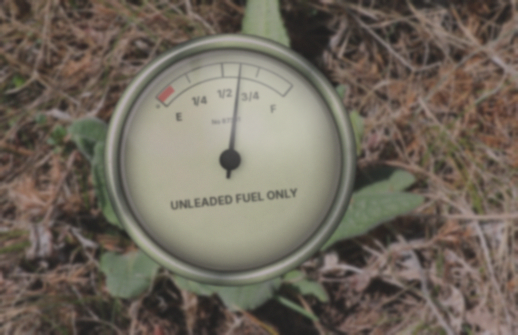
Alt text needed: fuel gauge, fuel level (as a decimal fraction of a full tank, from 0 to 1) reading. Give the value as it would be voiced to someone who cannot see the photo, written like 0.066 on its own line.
0.625
